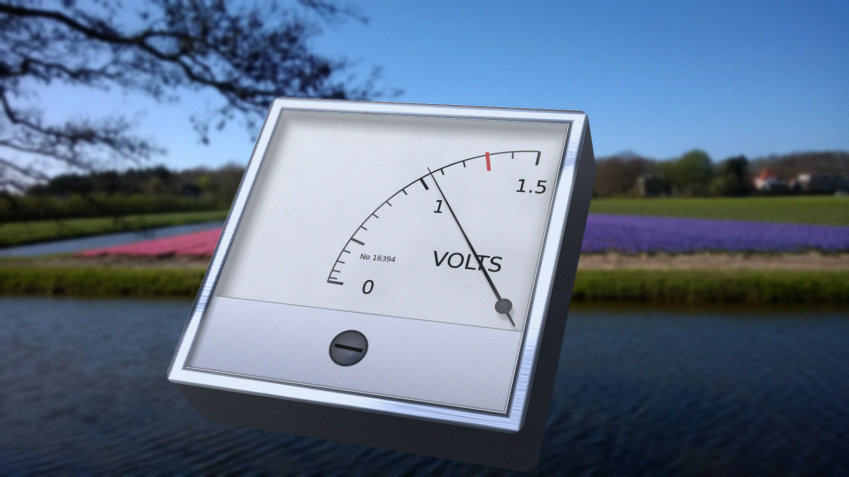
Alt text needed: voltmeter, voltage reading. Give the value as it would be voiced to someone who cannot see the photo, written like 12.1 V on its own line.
1.05 V
